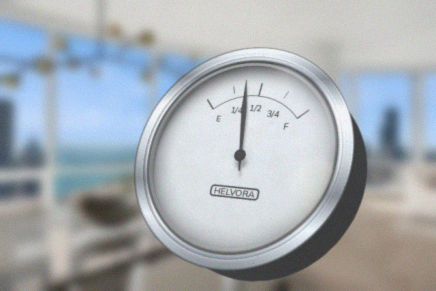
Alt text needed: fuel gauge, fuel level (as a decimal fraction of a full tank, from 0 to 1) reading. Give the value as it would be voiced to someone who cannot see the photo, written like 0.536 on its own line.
0.375
